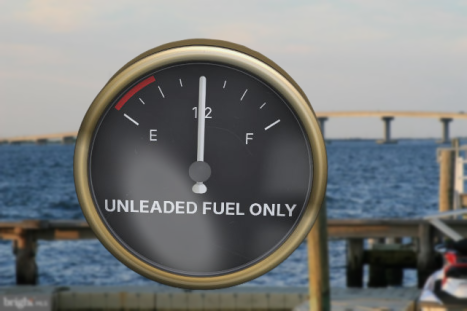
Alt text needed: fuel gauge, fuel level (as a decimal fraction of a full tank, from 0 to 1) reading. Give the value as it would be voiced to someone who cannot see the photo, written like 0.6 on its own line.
0.5
